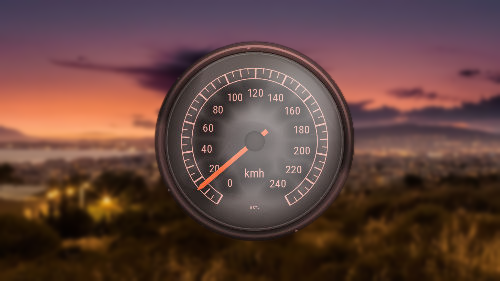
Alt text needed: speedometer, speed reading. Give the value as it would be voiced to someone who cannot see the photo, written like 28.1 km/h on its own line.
15 km/h
